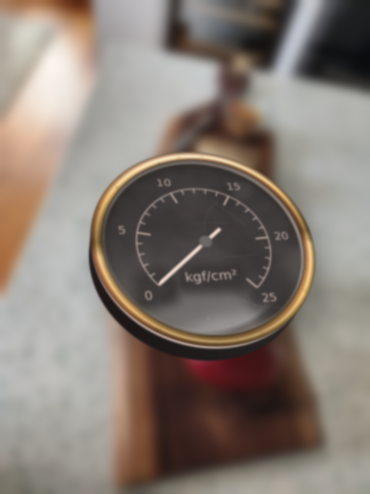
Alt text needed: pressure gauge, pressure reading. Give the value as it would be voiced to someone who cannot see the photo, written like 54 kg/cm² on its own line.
0 kg/cm²
